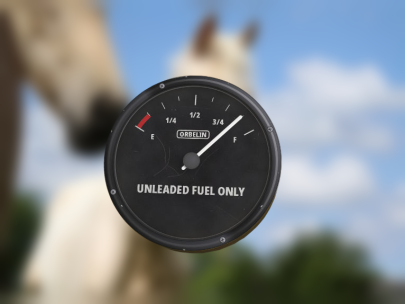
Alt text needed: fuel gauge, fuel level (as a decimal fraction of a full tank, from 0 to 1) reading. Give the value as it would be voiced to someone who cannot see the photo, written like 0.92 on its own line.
0.875
